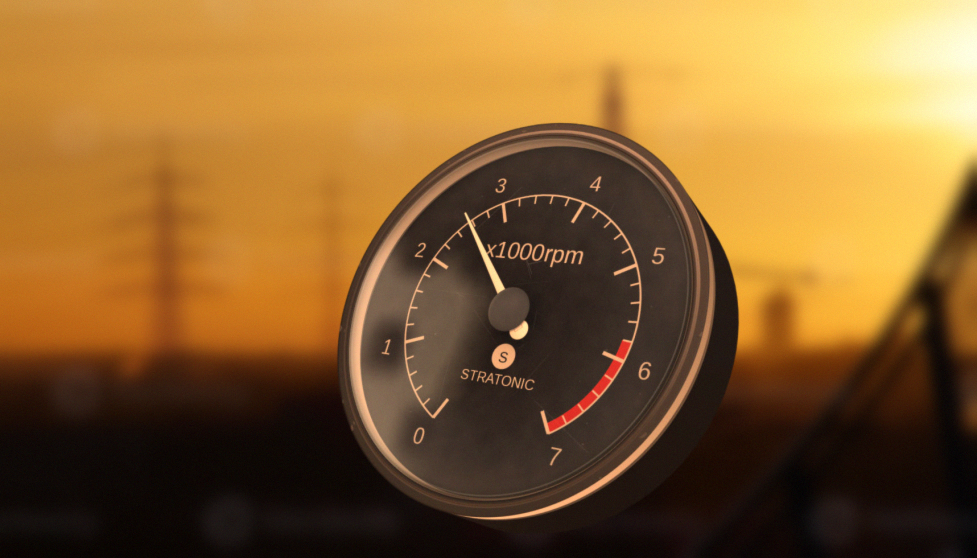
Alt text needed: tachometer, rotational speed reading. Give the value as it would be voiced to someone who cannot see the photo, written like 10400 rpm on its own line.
2600 rpm
